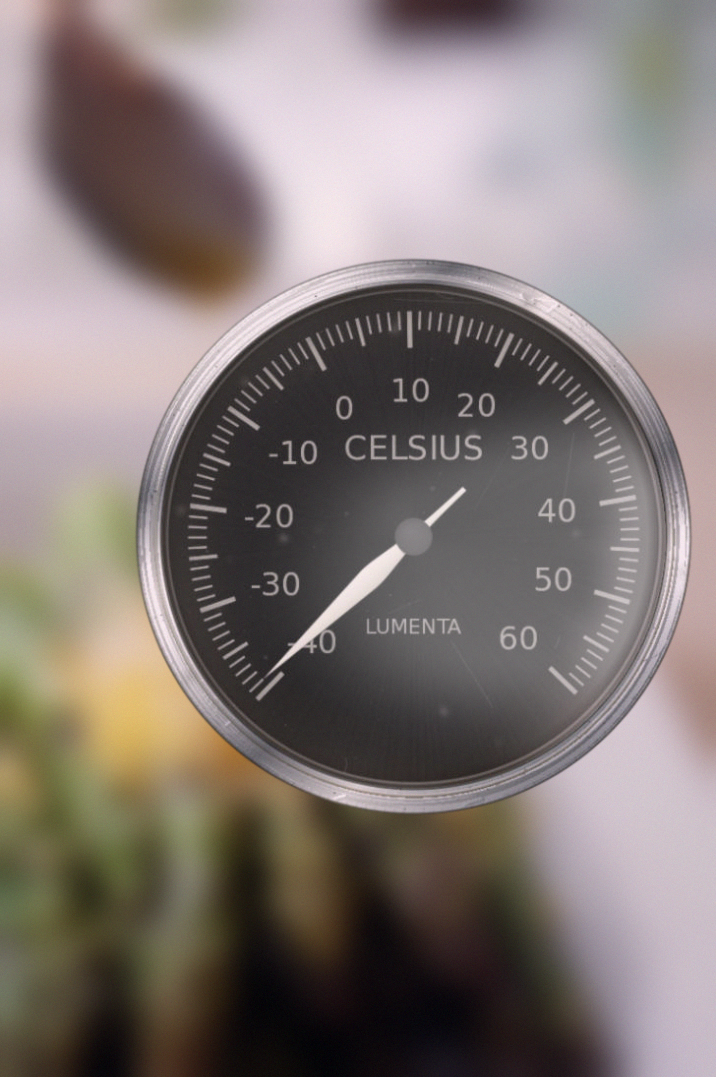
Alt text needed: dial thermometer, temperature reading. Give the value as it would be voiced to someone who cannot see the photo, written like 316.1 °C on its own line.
-39 °C
